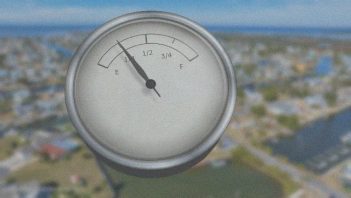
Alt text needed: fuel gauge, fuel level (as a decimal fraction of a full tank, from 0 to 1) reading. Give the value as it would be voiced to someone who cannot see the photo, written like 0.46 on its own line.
0.25
